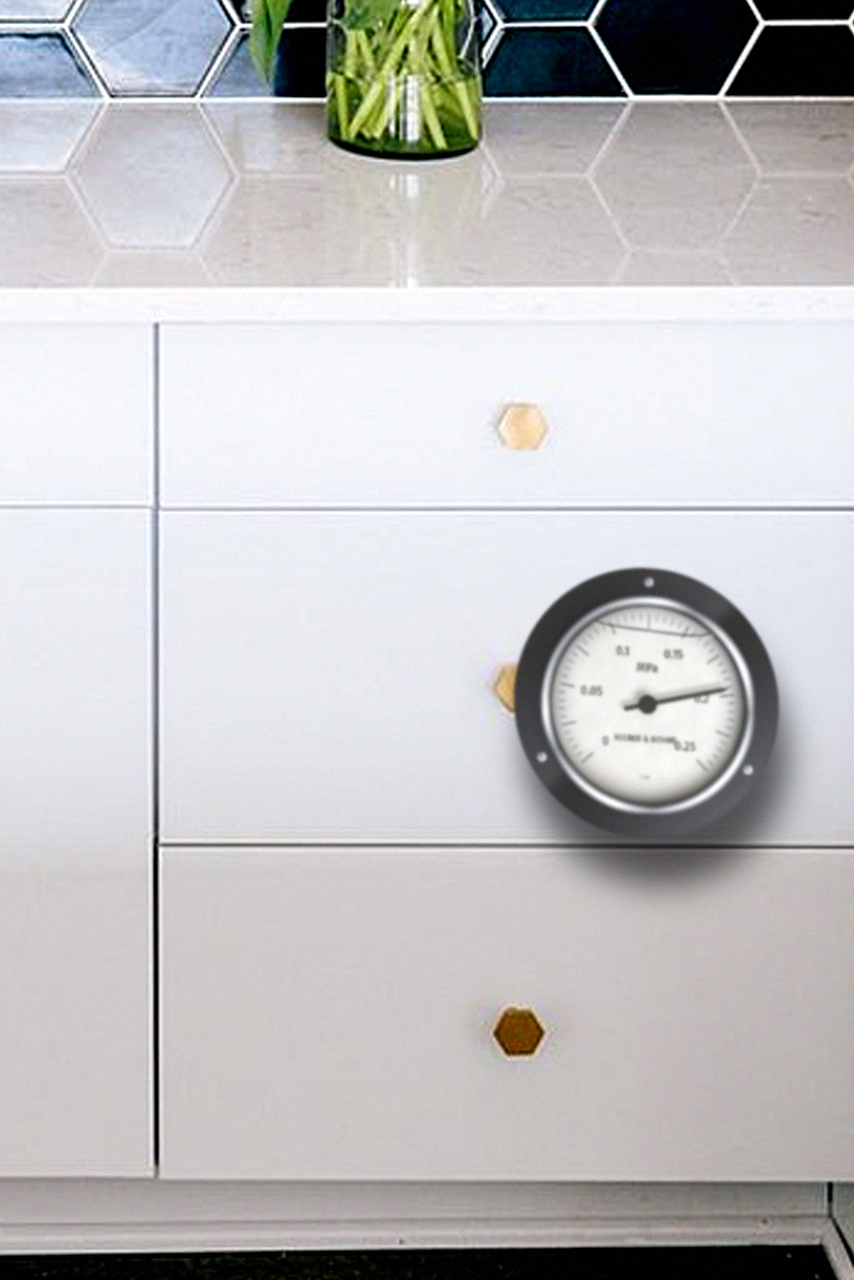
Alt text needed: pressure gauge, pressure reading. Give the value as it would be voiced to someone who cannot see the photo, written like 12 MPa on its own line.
0.195 MPa
